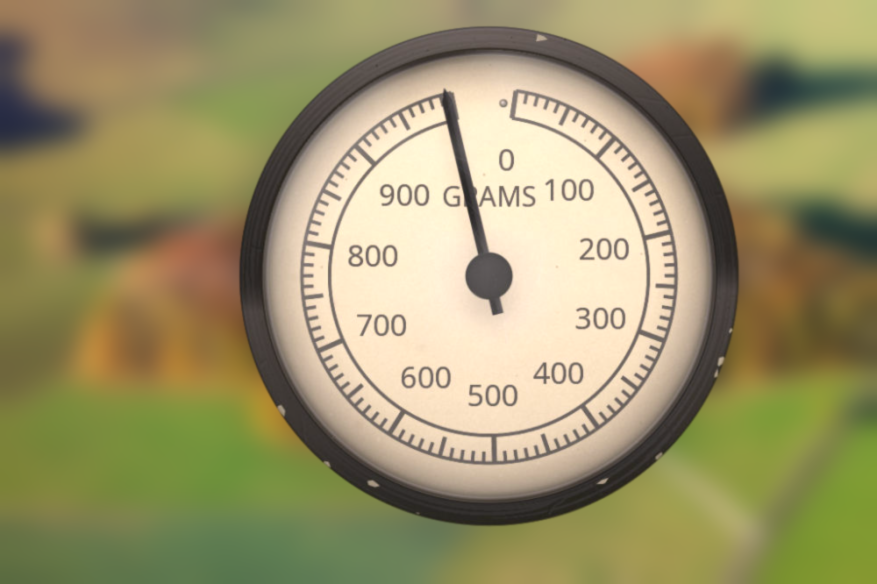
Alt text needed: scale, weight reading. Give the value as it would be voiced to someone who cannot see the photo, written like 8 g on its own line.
995 g
